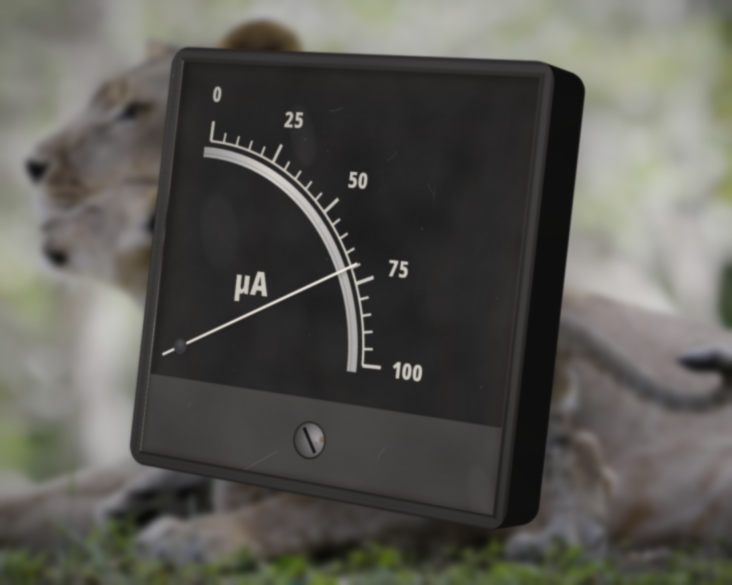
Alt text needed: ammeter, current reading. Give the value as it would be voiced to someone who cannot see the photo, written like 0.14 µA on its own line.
70 µA
